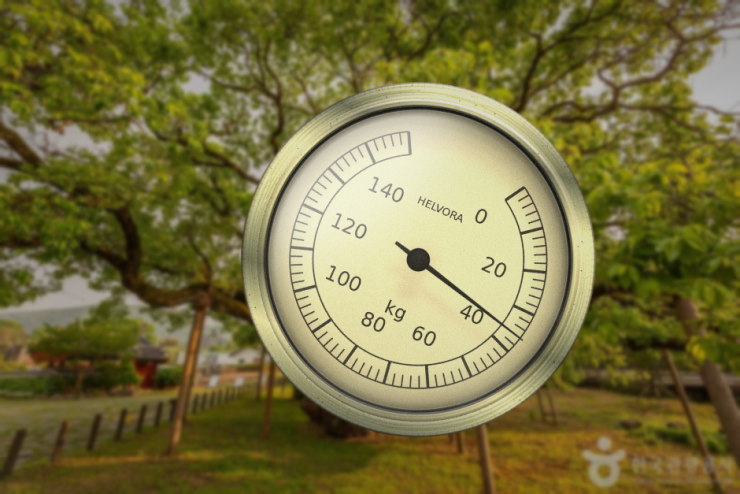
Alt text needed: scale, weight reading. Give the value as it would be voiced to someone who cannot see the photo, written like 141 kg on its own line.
36 kg
